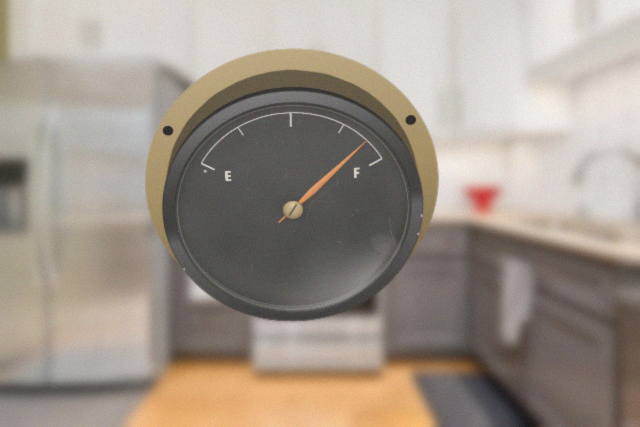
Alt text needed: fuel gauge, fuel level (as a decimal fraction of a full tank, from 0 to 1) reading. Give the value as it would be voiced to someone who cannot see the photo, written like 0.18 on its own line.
0.875
